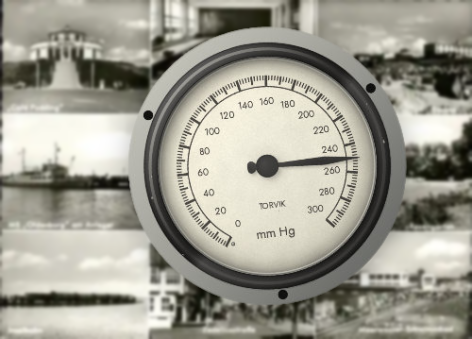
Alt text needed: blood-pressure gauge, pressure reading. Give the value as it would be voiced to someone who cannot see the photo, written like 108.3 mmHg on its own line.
250 mmHg
